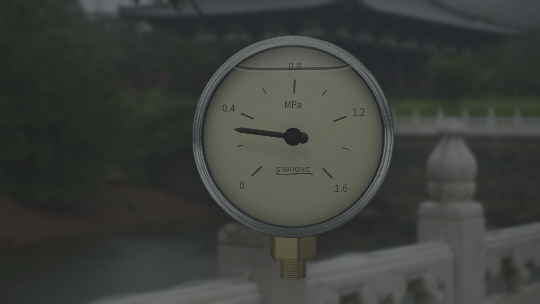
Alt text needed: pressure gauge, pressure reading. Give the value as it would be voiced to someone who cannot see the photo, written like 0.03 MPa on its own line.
0.3 MPa
